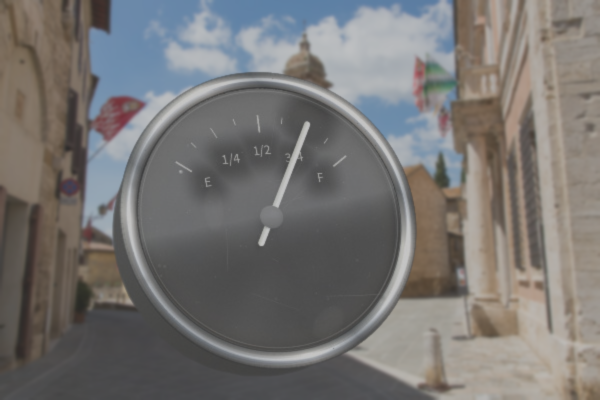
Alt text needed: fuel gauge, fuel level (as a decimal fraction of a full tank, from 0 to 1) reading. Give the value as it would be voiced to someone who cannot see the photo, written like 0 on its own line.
0.75
